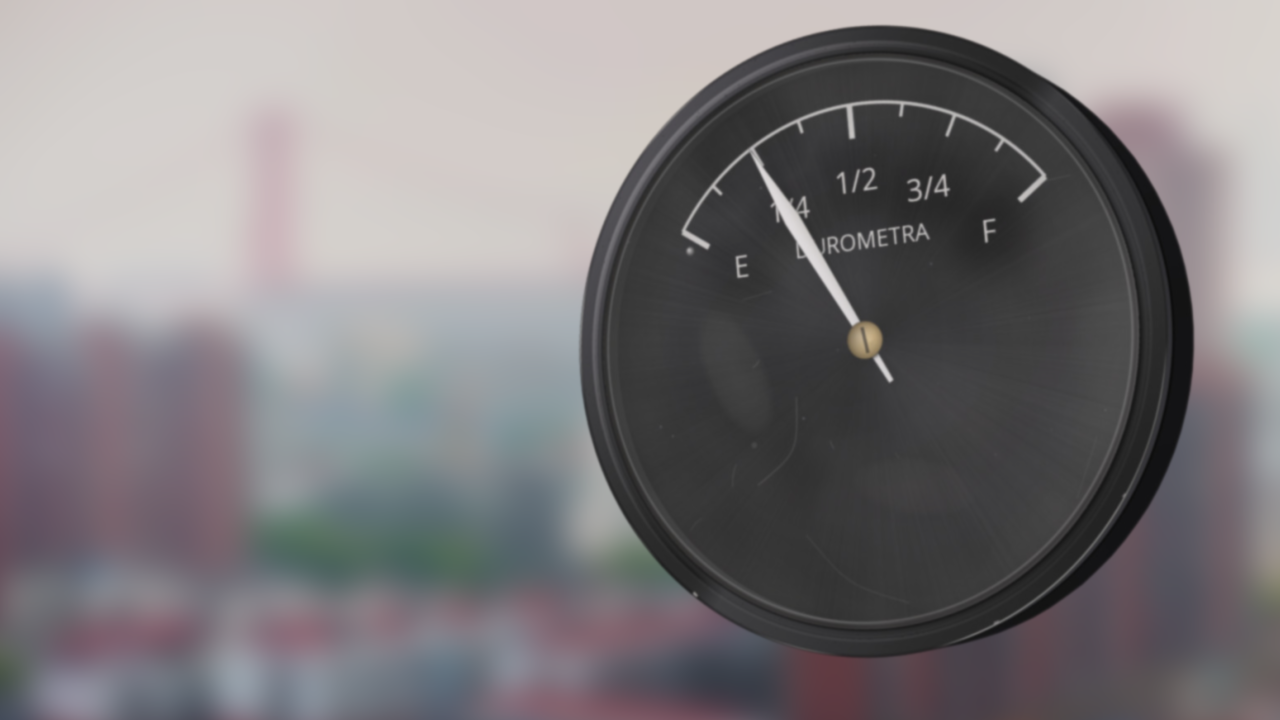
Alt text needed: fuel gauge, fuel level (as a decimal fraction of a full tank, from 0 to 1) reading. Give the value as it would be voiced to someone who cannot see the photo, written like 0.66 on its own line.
0.25
